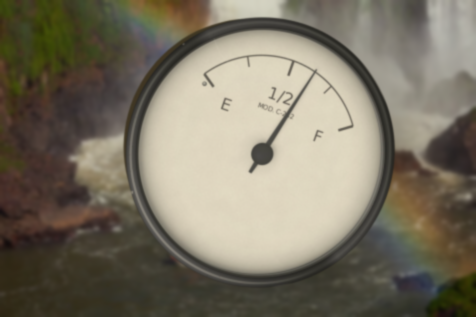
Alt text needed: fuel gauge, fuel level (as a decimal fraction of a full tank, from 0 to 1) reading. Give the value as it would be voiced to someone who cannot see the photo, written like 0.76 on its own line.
0.625
